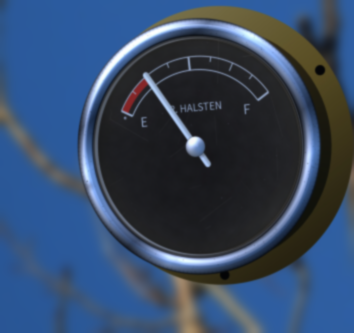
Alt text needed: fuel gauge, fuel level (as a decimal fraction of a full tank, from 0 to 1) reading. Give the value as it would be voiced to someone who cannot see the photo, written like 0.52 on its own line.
0.25
